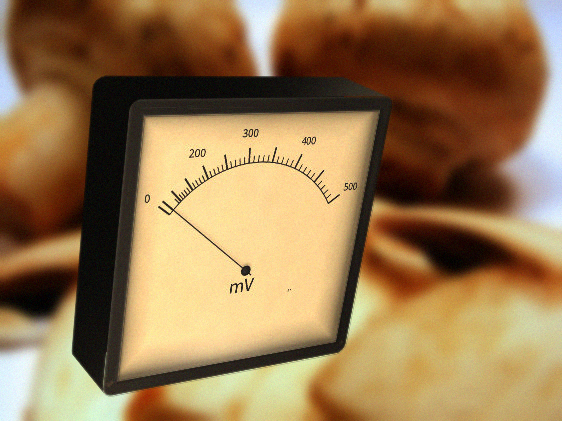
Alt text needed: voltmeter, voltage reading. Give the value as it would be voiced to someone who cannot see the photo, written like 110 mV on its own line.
50 mV
